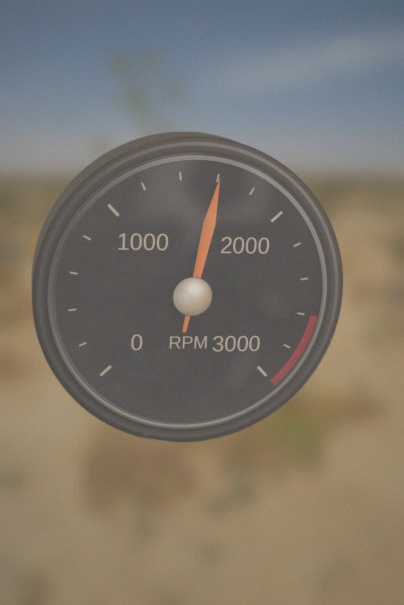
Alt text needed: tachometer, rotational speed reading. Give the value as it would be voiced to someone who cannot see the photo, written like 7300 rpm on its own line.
1600 rpm
